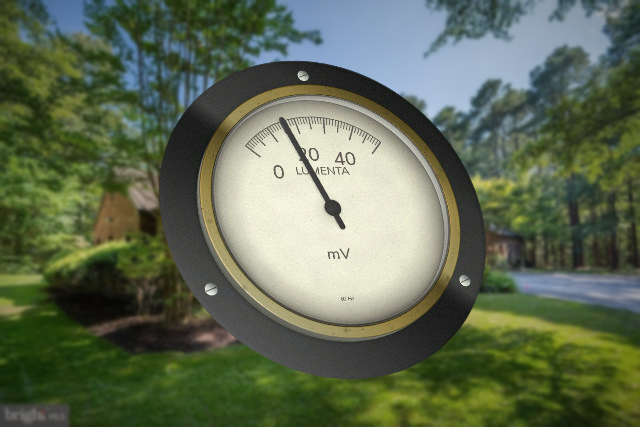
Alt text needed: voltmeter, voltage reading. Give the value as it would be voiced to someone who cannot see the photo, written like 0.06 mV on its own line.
15 mV
